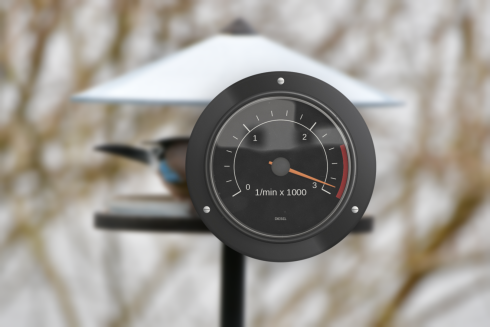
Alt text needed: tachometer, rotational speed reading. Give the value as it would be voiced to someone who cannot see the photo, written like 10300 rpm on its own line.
2900 rpm
